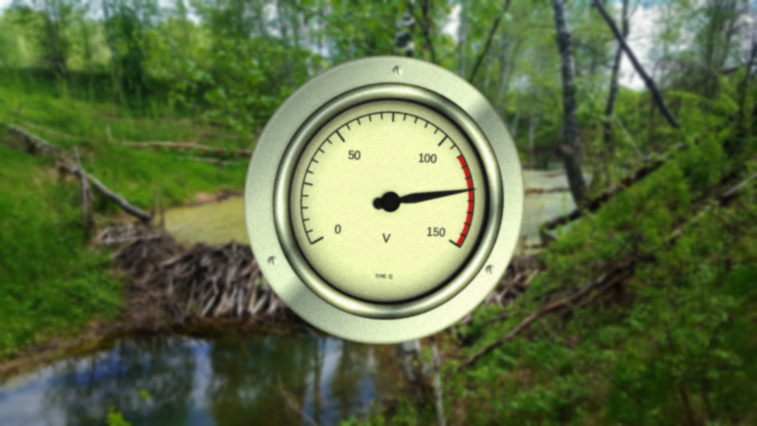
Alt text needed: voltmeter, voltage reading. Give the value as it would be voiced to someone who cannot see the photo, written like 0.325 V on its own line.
125 V
